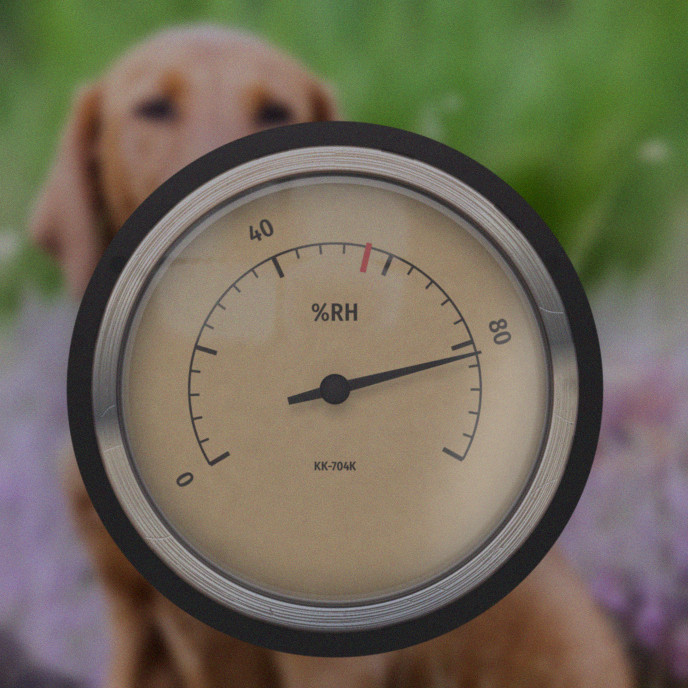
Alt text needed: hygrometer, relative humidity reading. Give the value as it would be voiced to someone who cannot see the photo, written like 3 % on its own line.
82 %
